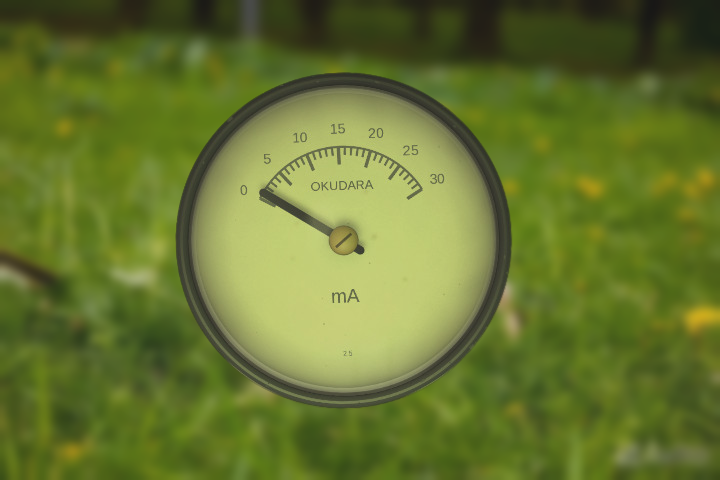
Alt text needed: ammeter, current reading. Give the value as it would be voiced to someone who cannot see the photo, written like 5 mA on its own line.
1 mA
